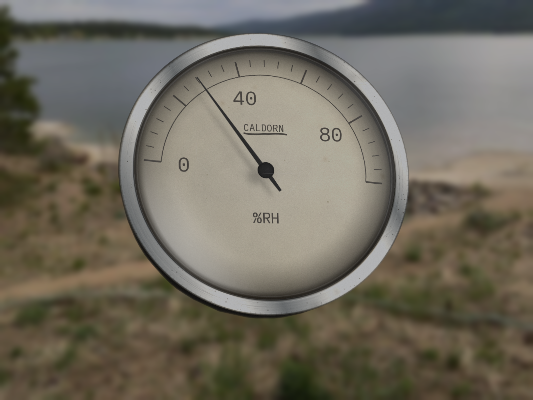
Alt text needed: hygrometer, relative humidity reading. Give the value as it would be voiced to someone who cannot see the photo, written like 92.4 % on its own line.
28 %
